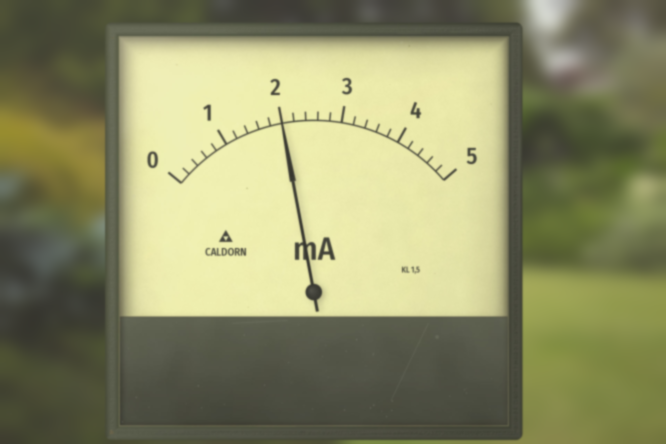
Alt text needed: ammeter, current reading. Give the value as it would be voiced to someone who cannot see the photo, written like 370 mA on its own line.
2 mA
